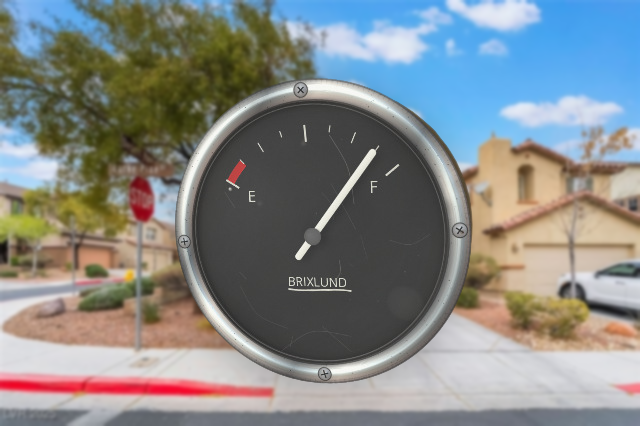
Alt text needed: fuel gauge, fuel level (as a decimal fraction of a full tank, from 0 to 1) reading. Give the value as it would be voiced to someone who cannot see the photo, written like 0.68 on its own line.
0.875
